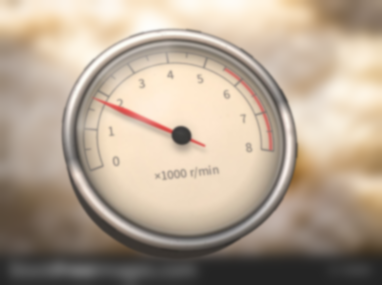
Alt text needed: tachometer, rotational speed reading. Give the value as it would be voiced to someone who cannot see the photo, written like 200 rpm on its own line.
1750 rpm
